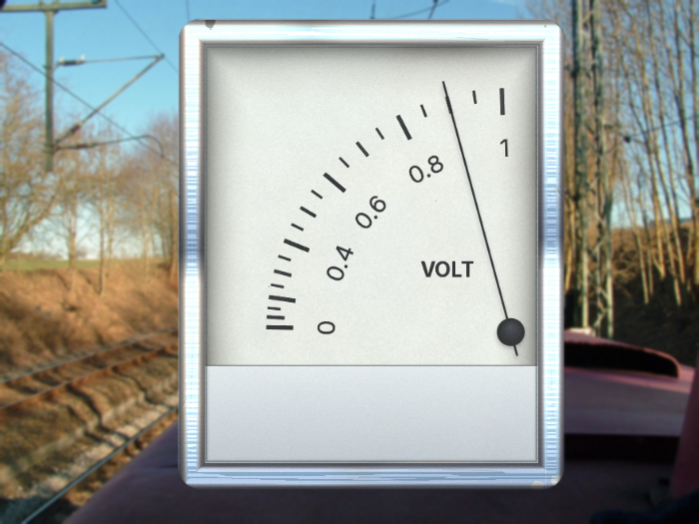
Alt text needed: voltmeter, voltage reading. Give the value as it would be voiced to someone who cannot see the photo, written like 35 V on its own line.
0.9 V
